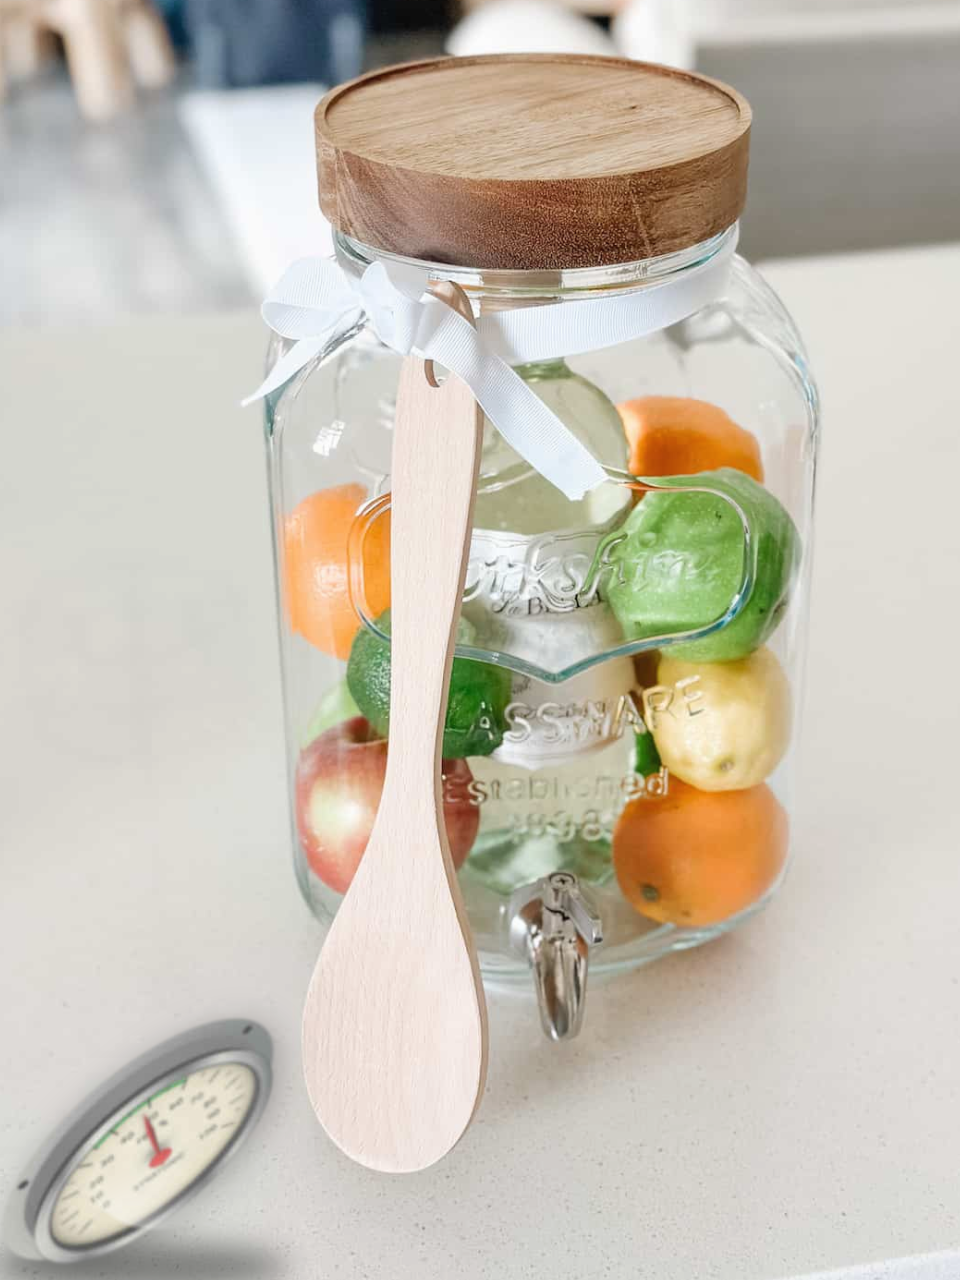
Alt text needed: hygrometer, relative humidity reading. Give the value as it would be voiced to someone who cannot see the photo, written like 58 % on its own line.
47.5 %
